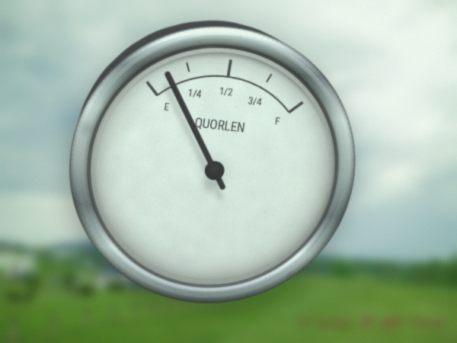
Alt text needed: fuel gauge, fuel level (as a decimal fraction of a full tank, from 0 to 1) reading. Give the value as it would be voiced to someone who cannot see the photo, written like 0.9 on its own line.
0.125
